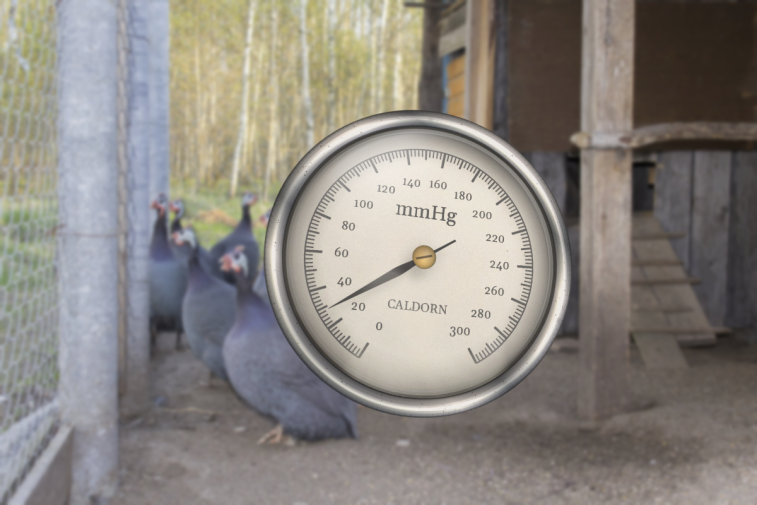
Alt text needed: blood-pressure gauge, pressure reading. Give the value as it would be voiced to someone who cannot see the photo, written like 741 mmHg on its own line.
28 mmHg
